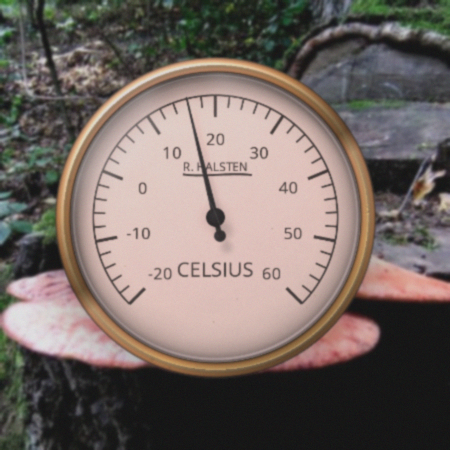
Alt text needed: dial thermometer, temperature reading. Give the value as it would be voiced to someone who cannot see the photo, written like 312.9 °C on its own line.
16 °C
